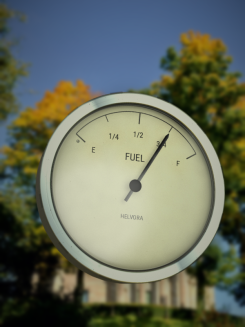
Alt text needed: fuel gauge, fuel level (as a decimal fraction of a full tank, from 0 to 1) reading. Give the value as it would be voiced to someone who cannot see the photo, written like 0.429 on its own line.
0.75
